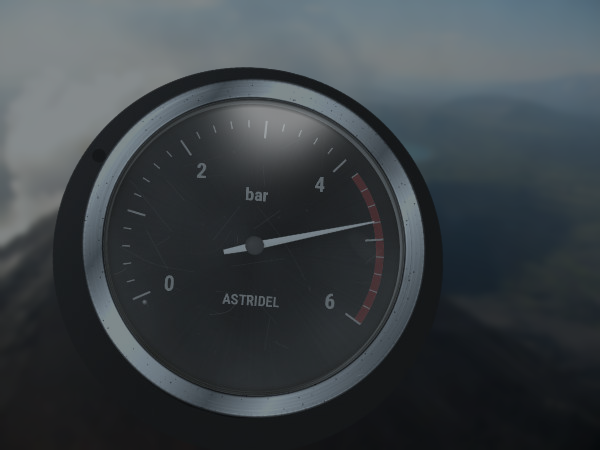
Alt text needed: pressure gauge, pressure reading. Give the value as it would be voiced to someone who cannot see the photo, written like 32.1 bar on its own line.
4.8 bar
